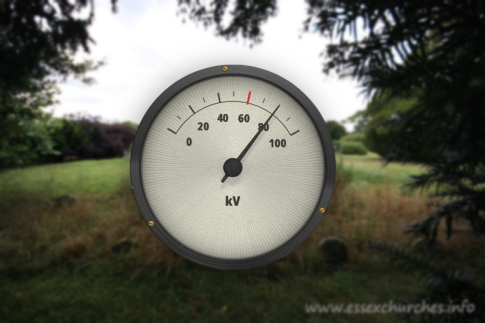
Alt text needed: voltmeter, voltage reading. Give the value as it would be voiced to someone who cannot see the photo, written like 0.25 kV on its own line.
80 kV
